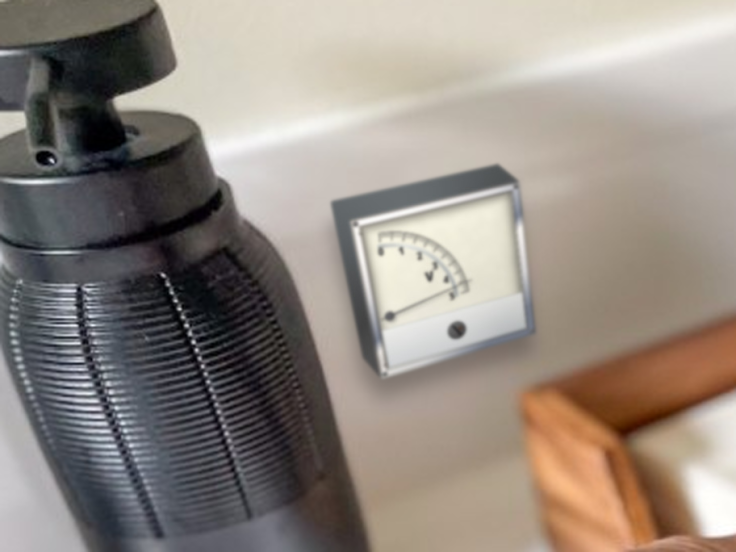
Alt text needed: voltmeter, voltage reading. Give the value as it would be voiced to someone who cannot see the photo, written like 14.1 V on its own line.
4.5 V
